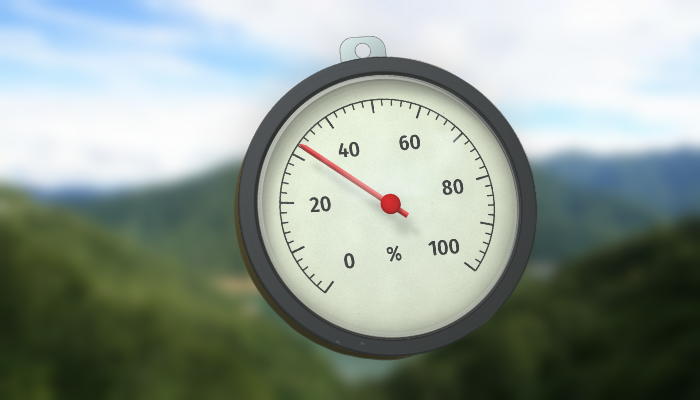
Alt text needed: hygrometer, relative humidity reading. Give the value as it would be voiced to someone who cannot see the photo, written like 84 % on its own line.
32 %
